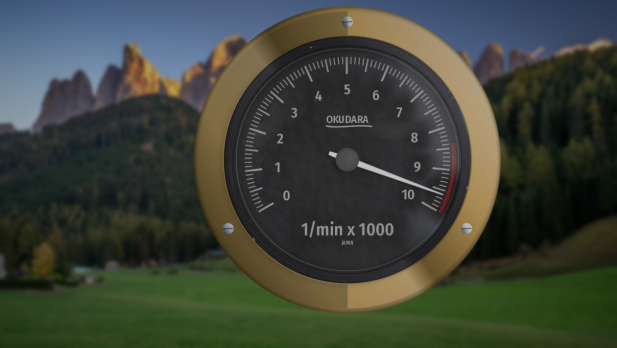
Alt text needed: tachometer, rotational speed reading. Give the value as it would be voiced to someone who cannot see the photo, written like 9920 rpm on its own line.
9600 rpm
